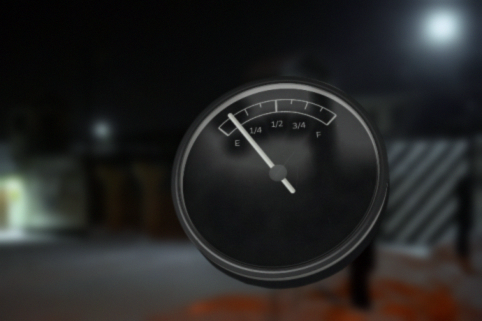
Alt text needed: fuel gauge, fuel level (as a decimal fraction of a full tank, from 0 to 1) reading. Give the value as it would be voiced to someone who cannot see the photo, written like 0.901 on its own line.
0.125
